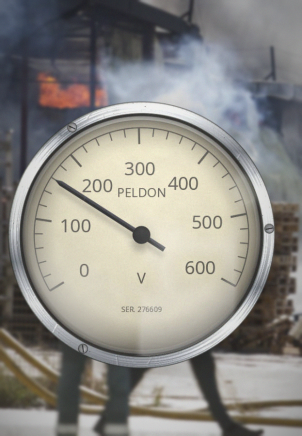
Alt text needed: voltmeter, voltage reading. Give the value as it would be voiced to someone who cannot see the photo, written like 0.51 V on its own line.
160 V
